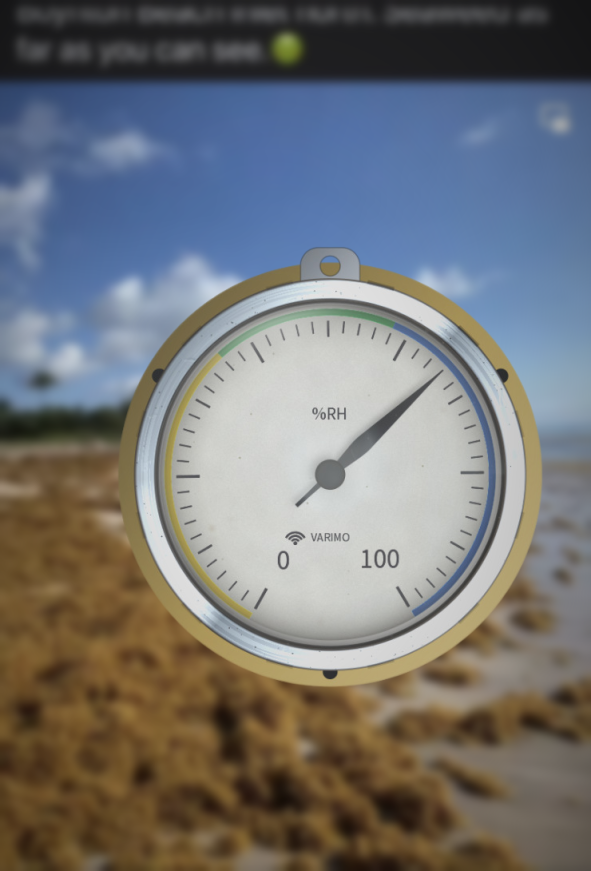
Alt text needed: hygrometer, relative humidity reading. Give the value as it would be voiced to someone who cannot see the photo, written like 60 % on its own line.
66 %
